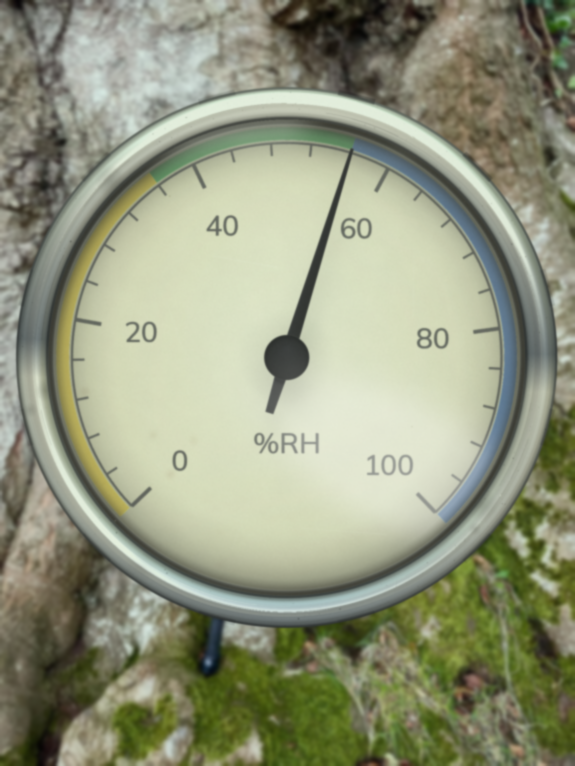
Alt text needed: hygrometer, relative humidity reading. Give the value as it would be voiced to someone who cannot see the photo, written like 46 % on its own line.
56 %
